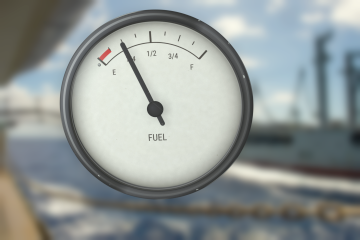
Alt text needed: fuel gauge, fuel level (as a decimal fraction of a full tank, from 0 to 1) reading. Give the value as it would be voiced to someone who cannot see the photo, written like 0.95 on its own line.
0.25
